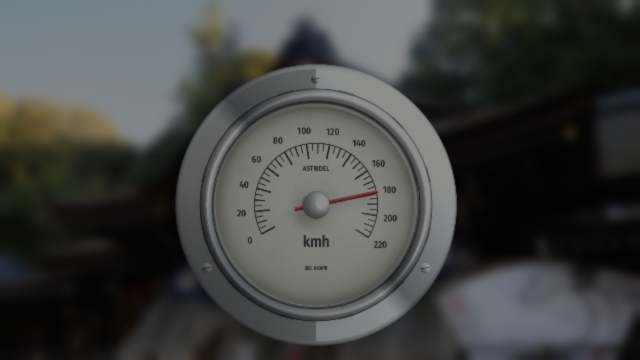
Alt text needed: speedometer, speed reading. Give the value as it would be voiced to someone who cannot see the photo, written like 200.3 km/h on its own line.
180 km/h
